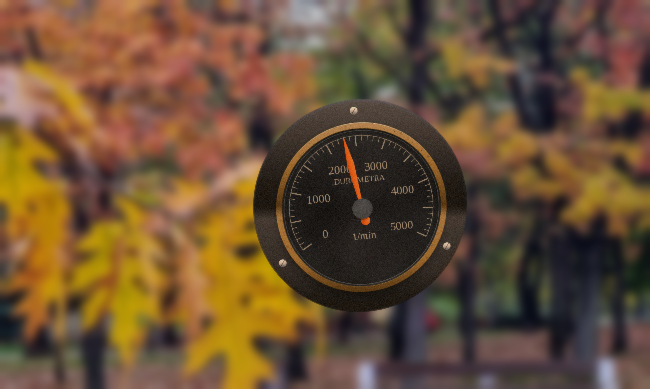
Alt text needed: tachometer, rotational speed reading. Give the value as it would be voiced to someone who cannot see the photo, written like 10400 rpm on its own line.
2300 rpm
